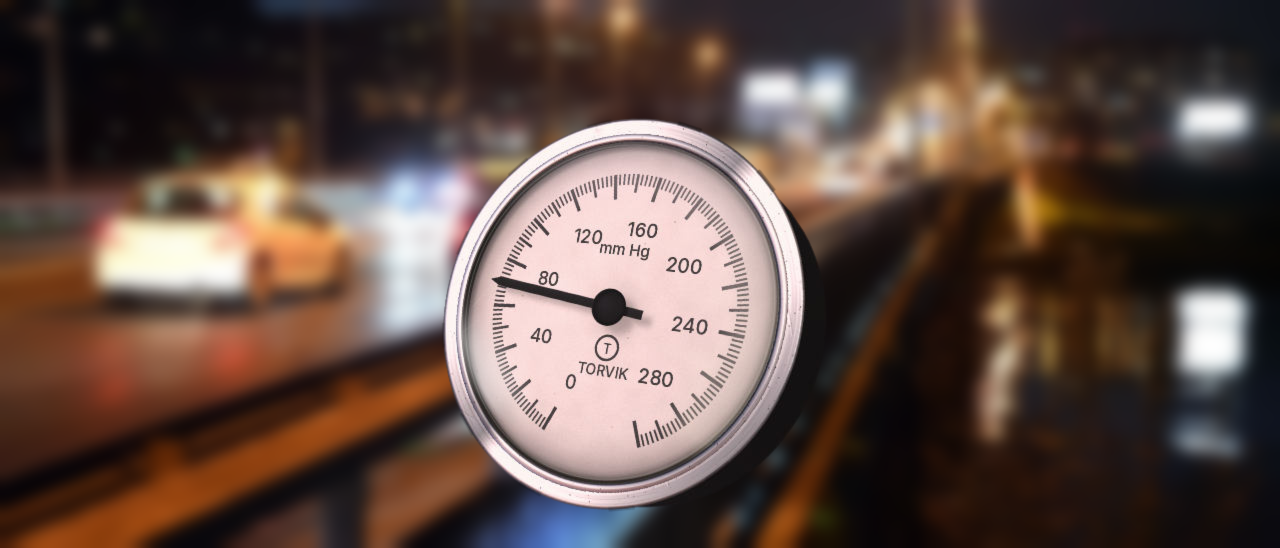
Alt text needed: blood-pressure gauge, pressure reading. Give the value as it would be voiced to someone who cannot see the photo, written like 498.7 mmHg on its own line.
70 mmHg
